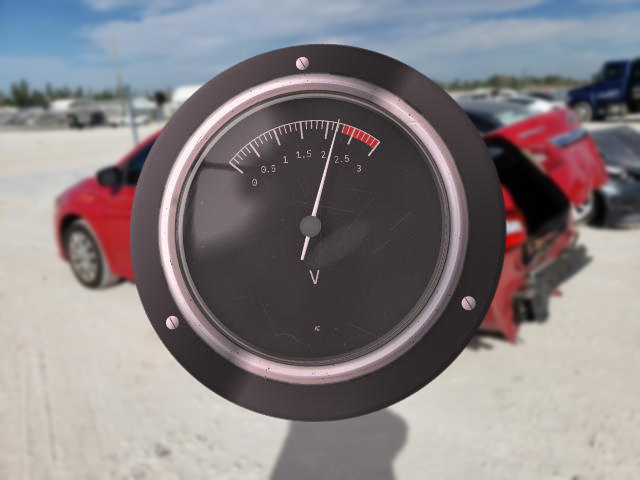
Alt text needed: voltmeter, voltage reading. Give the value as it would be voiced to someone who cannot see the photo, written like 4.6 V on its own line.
2.2 V
